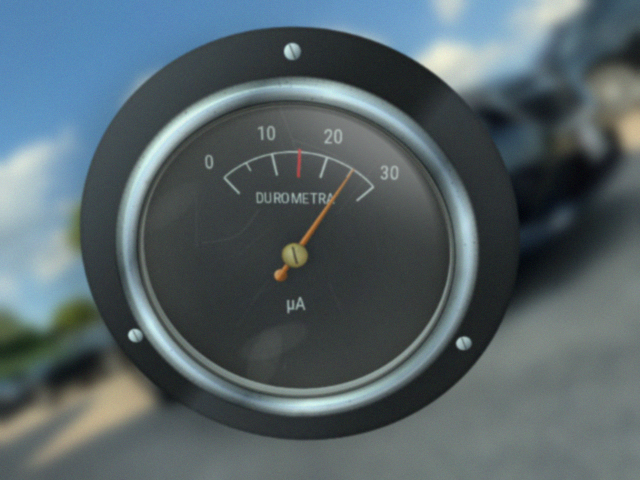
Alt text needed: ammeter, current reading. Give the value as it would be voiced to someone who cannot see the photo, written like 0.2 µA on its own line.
25 µA
